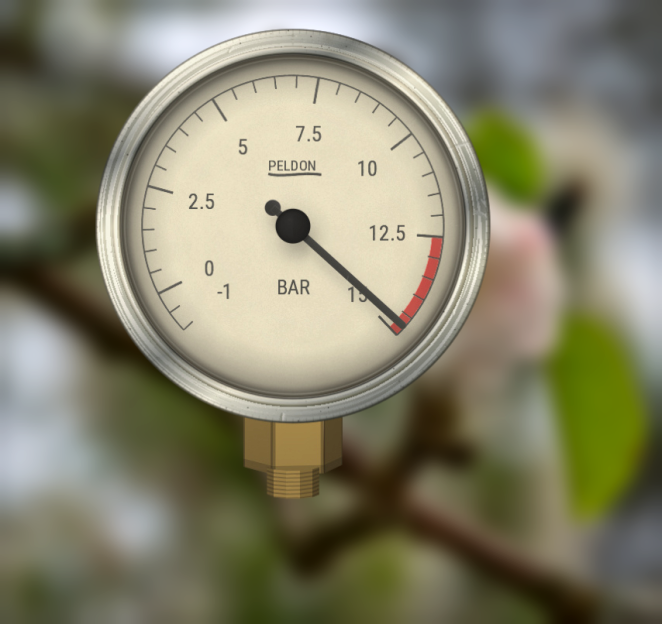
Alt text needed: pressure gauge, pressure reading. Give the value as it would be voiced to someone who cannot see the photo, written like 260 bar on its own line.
14.75 bar
